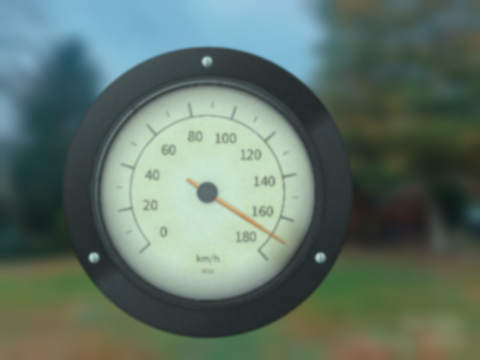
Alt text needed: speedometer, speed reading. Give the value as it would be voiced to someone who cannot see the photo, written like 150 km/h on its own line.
170 km/h
